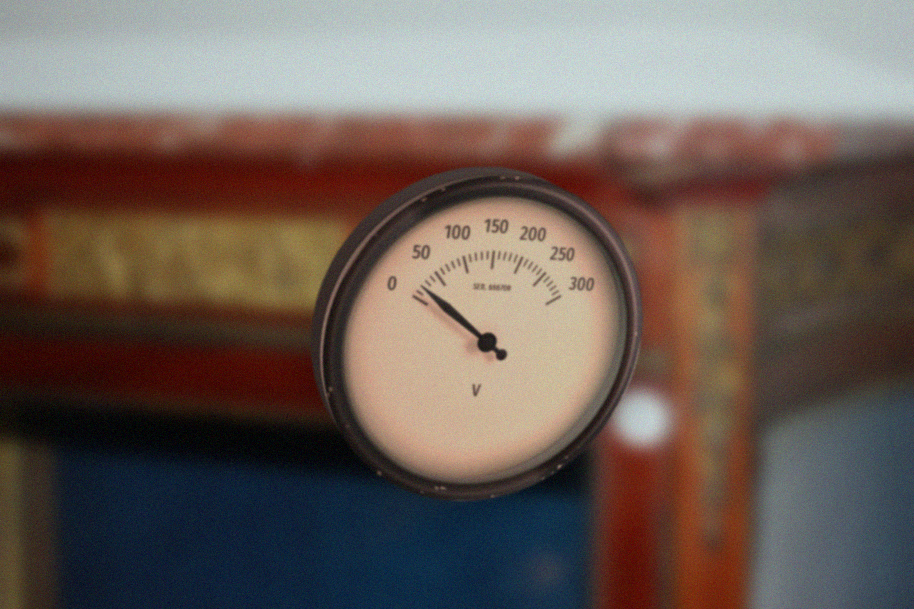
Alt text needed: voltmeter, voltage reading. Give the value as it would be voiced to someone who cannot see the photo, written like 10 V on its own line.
20 V
